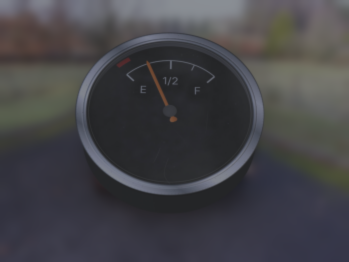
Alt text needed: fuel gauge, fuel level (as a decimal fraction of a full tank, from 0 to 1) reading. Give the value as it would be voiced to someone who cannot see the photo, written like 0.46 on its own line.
0.25
